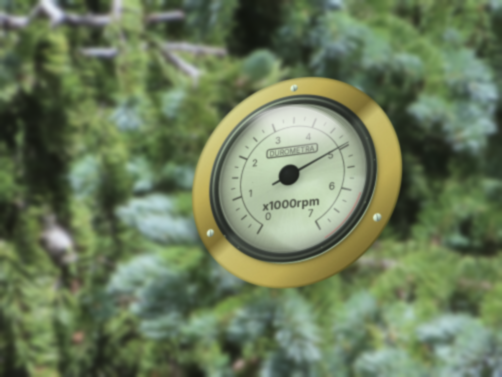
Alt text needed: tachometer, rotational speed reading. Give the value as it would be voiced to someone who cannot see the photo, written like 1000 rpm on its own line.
5000 rpm
